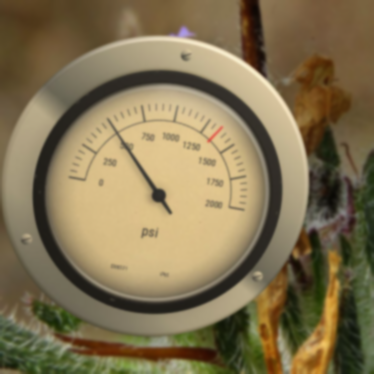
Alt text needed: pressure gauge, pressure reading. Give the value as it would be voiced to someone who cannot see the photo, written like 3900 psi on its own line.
500 psi
